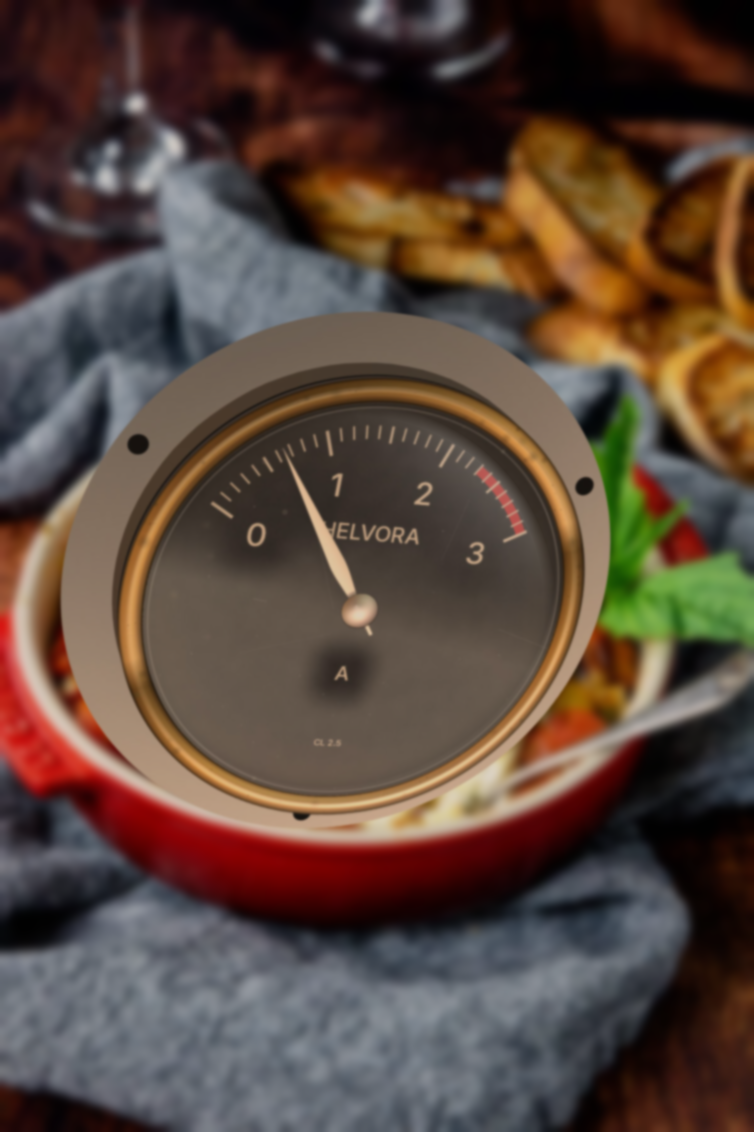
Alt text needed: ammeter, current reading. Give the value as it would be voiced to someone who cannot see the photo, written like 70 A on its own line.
0.65 A
